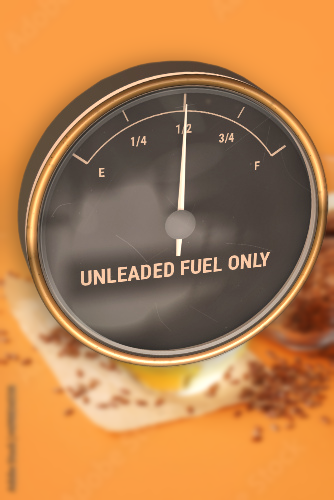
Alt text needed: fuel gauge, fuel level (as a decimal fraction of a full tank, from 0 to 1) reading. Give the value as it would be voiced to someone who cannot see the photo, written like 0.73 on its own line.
0.5
